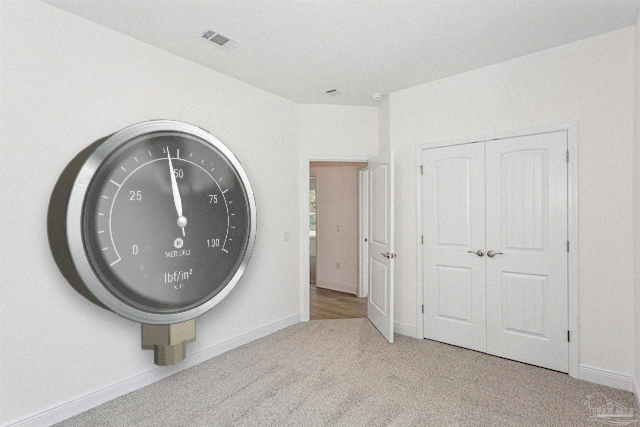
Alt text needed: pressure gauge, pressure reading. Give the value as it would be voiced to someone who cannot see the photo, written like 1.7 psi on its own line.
45 psi
